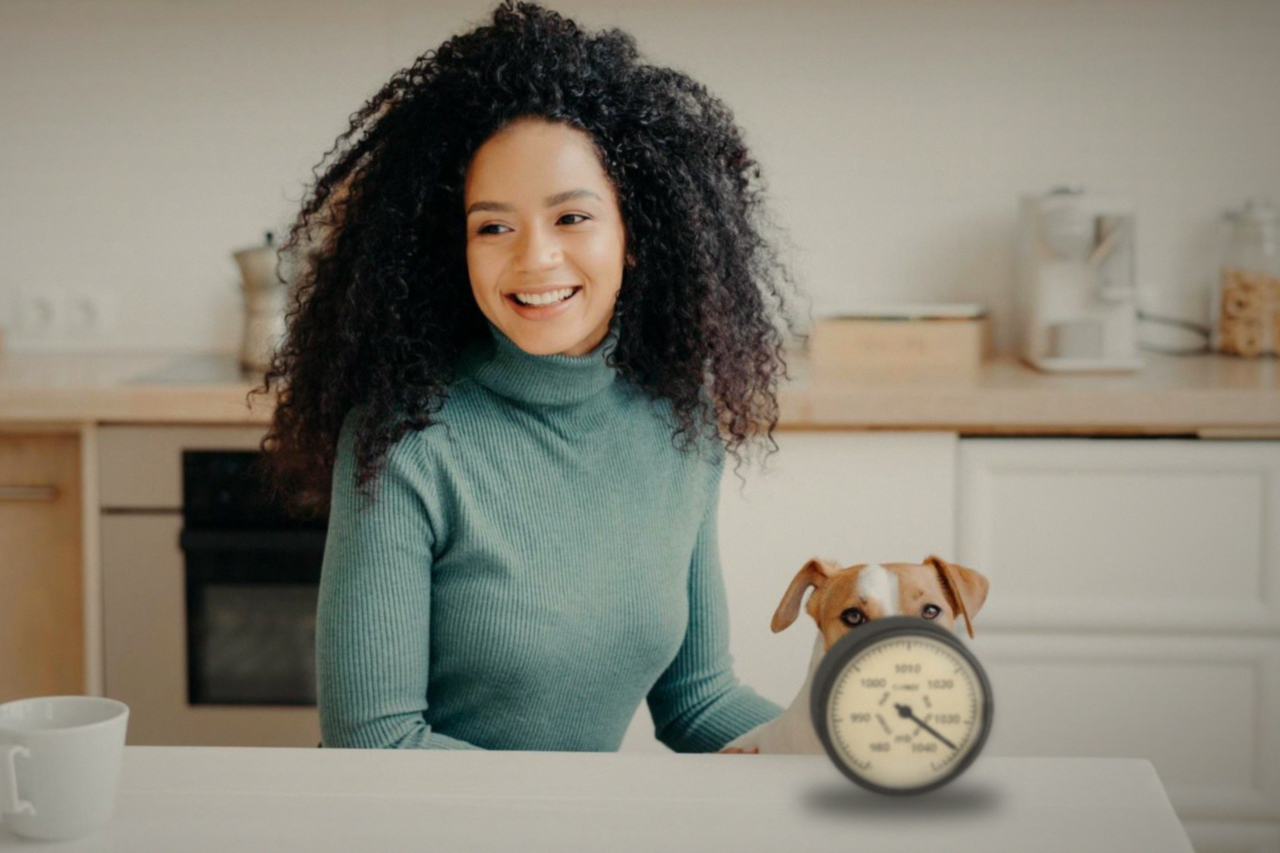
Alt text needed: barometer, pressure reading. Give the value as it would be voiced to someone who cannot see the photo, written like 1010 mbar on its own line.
1035 mbar
